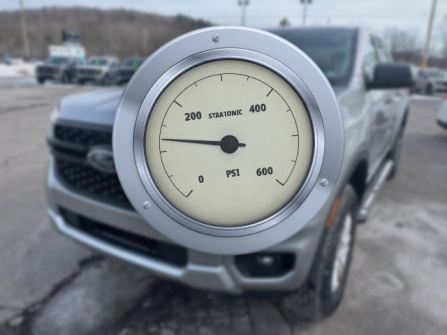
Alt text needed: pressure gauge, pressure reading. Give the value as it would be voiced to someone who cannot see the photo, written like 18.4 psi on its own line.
125 psi
